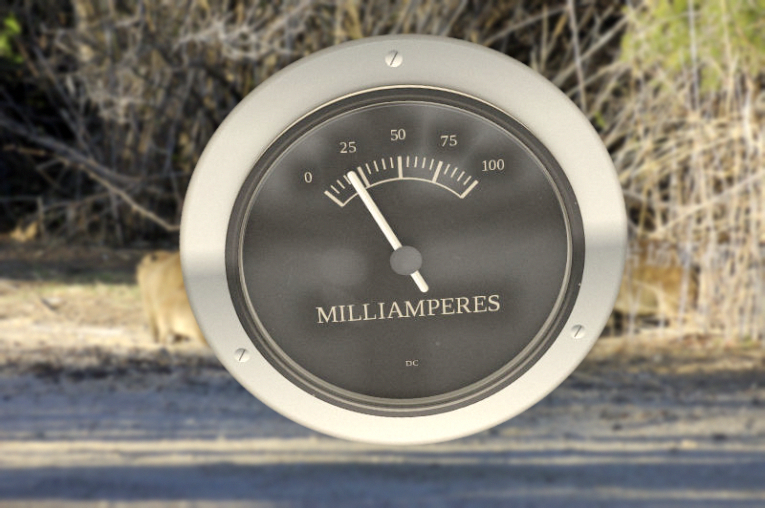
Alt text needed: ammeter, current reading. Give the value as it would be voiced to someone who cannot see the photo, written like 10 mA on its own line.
20 mA
